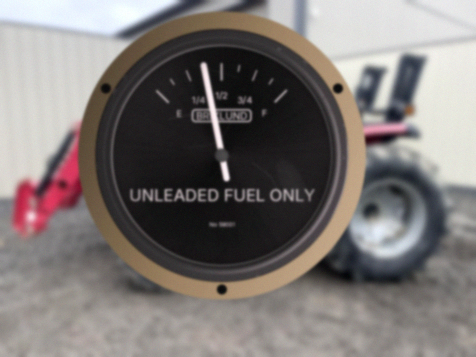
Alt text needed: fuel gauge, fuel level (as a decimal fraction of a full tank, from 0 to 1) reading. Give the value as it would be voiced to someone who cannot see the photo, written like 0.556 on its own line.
0.375
